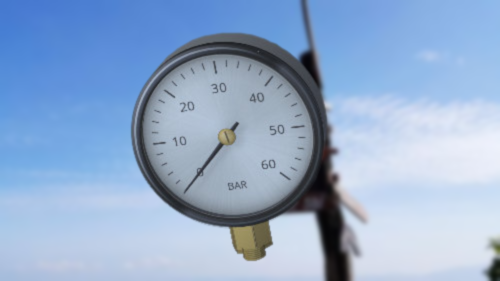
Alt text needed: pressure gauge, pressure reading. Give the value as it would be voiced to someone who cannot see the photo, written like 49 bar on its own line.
0 bar
